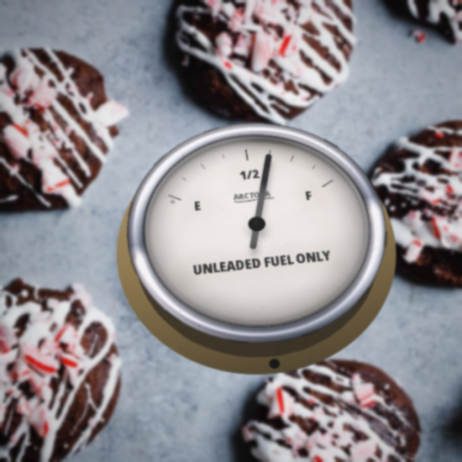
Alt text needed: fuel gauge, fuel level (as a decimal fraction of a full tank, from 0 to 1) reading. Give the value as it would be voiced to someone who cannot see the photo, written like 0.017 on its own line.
0.625
